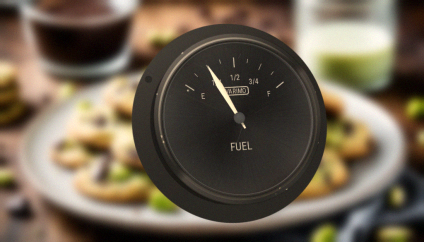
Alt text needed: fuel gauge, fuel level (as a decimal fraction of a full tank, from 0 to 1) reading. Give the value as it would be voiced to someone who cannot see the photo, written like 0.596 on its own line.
0.25
